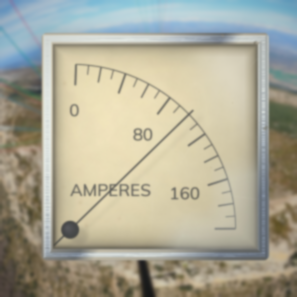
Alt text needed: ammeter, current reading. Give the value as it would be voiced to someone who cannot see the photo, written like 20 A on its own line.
100 A
